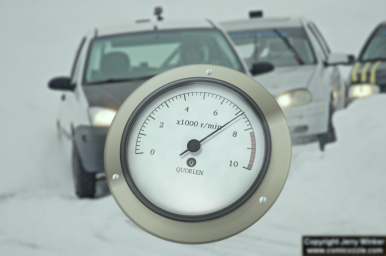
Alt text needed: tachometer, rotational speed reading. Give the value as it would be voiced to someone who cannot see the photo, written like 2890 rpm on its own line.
7200 rpm
